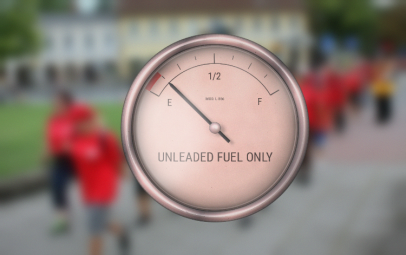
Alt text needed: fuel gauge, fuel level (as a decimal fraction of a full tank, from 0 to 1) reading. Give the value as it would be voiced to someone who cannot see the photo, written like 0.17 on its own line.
0.125
